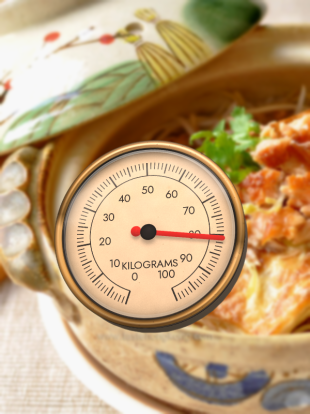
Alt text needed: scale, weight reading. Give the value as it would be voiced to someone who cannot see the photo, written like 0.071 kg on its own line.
81 kg
